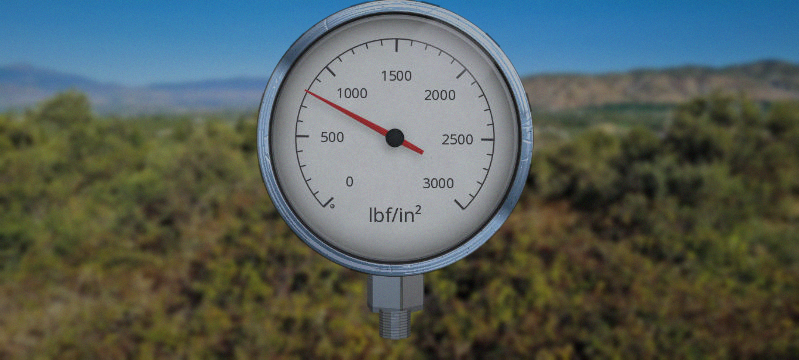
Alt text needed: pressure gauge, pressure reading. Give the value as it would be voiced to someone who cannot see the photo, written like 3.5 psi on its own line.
800 psi
